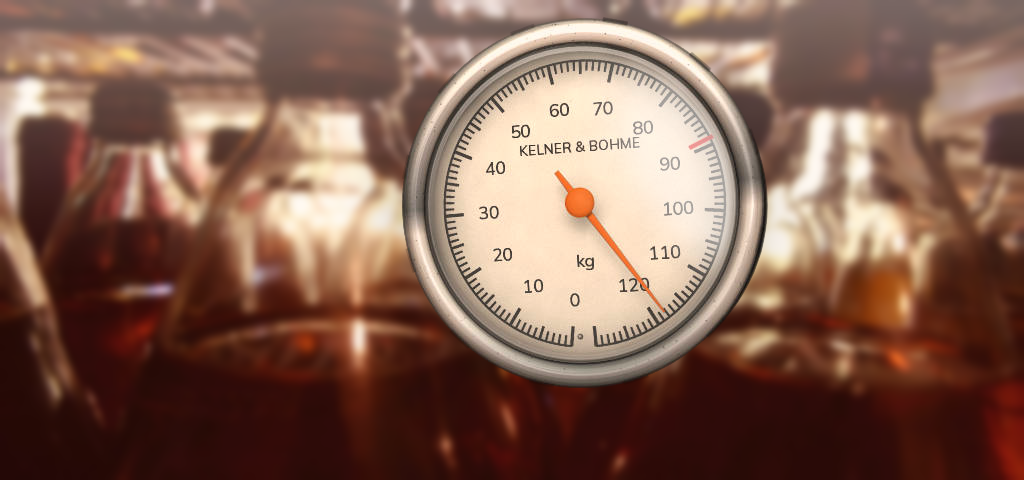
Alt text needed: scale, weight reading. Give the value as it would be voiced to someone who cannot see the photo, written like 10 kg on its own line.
118 kg
